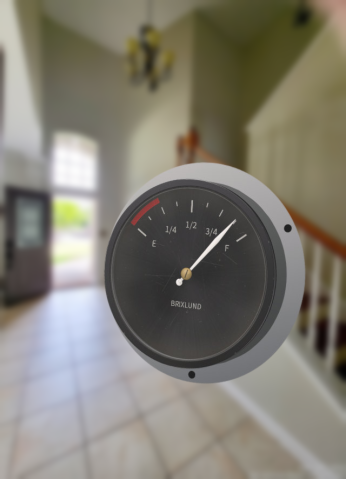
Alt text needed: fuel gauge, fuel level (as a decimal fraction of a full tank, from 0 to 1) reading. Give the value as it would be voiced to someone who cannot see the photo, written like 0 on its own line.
0.875
